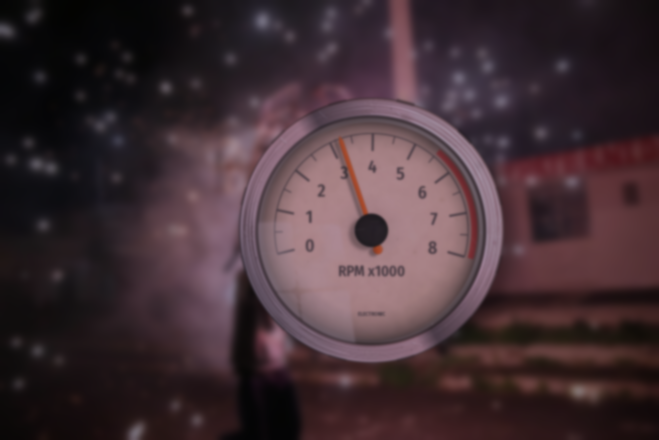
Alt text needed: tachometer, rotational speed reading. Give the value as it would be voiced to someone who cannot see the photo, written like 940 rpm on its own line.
3250 rpm
